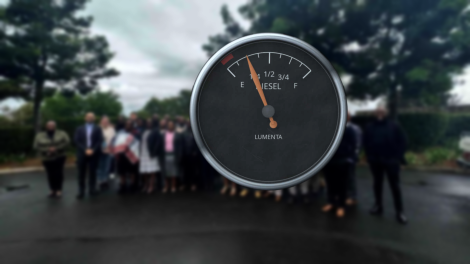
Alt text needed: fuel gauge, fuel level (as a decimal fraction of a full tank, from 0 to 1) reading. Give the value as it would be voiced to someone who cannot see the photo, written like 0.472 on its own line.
0.25
